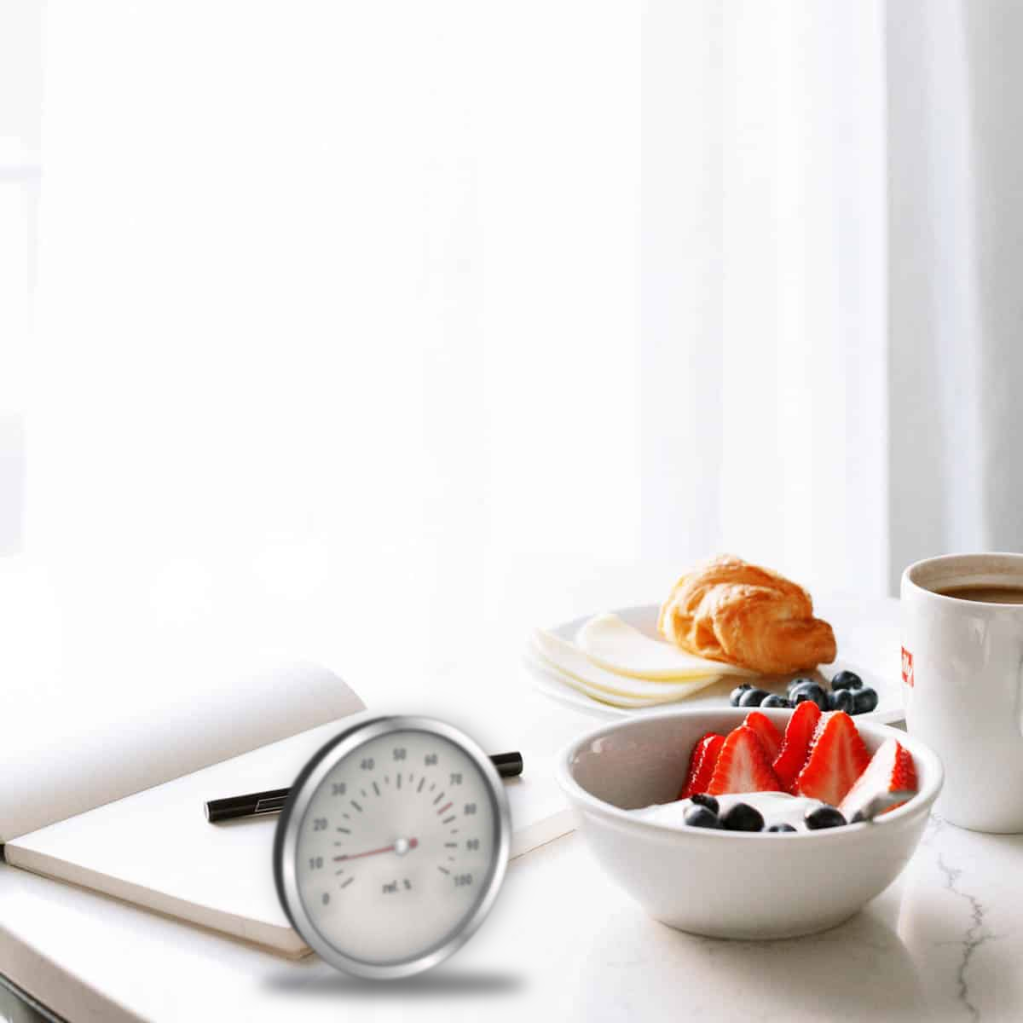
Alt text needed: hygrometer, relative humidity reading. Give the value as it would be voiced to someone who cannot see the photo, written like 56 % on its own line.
10 %
